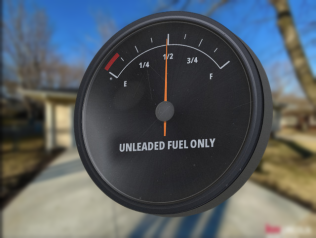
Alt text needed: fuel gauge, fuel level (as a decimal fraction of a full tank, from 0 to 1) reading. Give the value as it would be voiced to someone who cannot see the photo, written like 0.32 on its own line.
0.5
